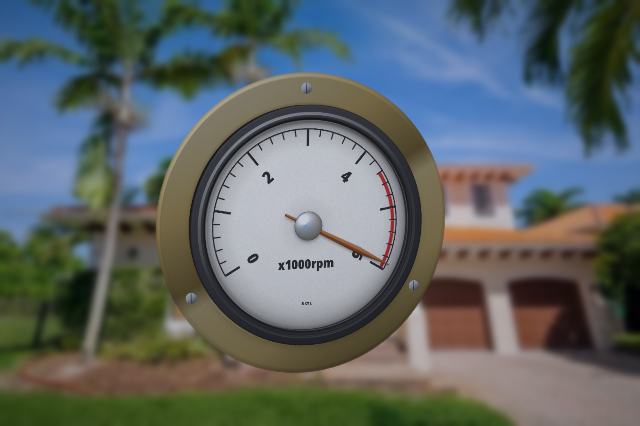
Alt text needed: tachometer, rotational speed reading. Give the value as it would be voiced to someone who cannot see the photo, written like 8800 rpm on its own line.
5900 rpm
